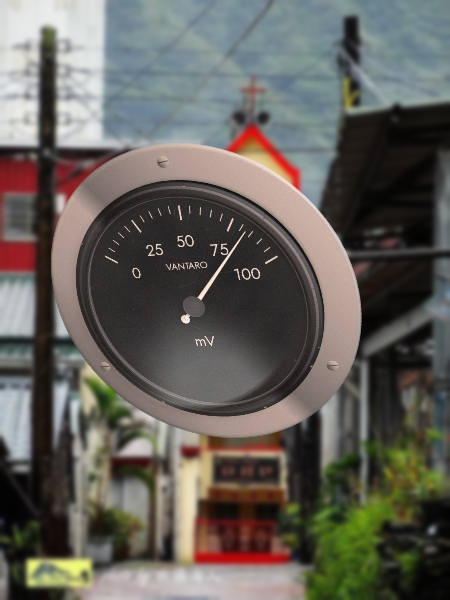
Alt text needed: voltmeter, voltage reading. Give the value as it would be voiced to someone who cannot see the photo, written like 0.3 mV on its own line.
82.5 mV
